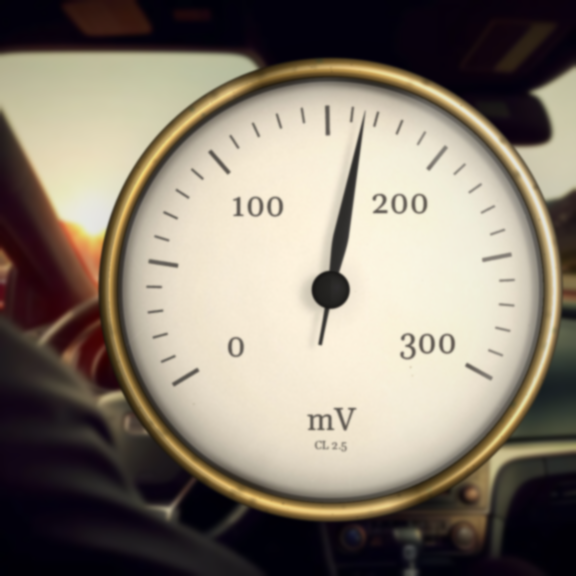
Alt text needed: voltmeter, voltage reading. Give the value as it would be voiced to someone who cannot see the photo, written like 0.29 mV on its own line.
165 mV
